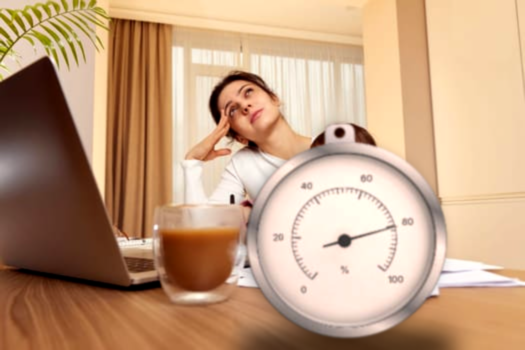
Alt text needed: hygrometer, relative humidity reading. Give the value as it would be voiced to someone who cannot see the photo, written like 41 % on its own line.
80 %
